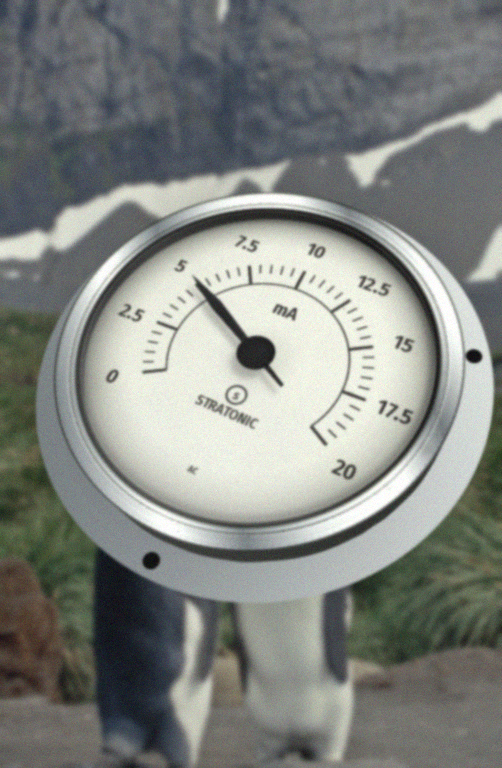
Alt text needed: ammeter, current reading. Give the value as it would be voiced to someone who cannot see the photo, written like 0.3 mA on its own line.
5 mA
